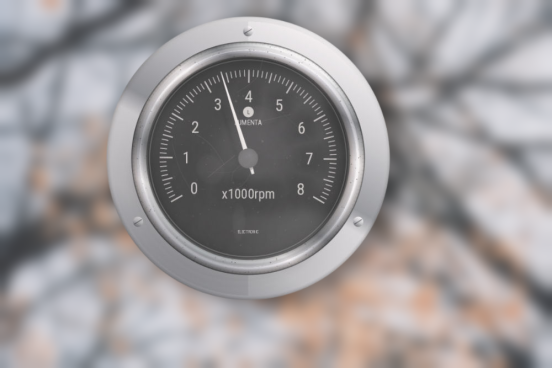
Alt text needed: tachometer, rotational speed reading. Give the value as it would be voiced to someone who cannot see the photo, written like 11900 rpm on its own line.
3400 rpm
